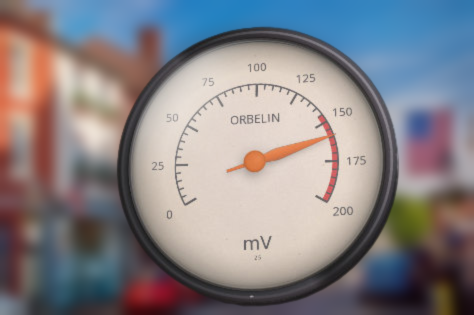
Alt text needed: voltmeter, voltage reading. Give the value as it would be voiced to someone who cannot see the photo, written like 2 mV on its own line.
160 mV
